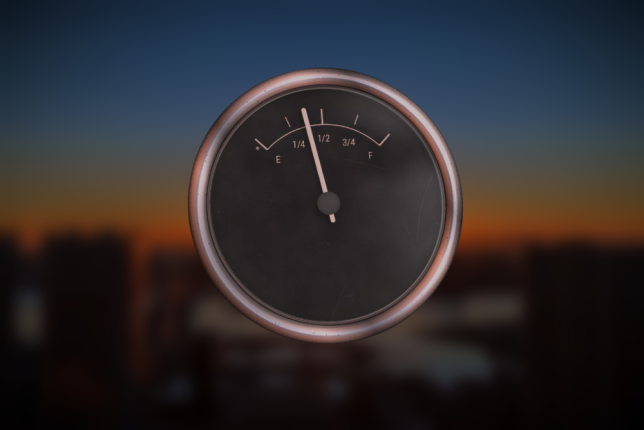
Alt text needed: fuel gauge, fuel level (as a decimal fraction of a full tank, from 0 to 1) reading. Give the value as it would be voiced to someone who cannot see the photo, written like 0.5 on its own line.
0.375
